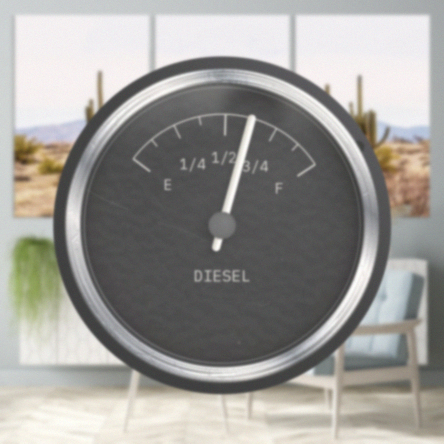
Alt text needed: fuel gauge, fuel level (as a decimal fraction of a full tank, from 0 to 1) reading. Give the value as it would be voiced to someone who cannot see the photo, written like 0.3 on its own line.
0.625
